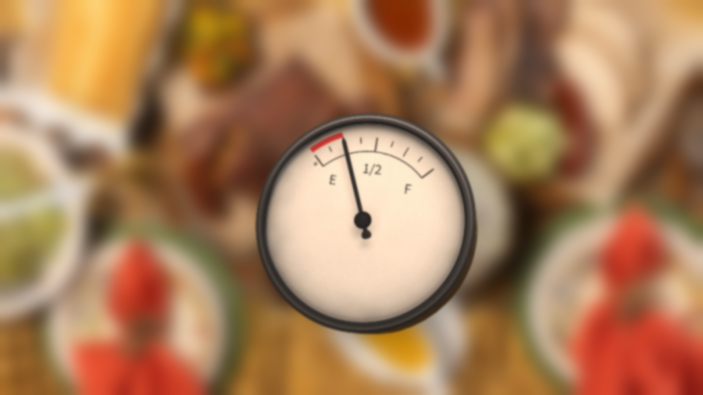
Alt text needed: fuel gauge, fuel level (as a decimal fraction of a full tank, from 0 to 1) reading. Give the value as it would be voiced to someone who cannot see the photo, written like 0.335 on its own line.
0.25
